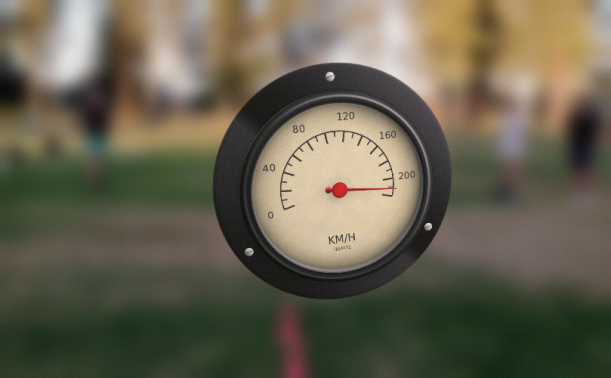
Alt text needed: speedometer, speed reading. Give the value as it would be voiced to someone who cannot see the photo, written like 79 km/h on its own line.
210 km/h
